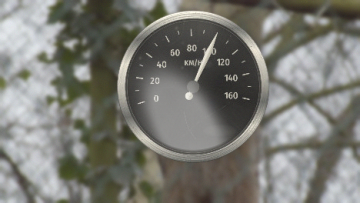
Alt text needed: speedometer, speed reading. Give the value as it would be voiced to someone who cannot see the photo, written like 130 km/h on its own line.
100 km/h
